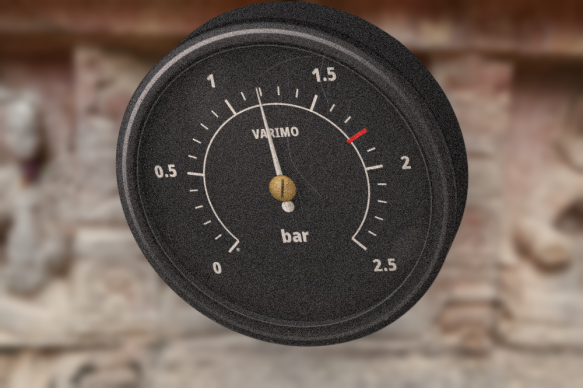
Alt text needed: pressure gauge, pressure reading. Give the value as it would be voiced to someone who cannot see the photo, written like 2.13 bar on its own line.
1.2 bar
